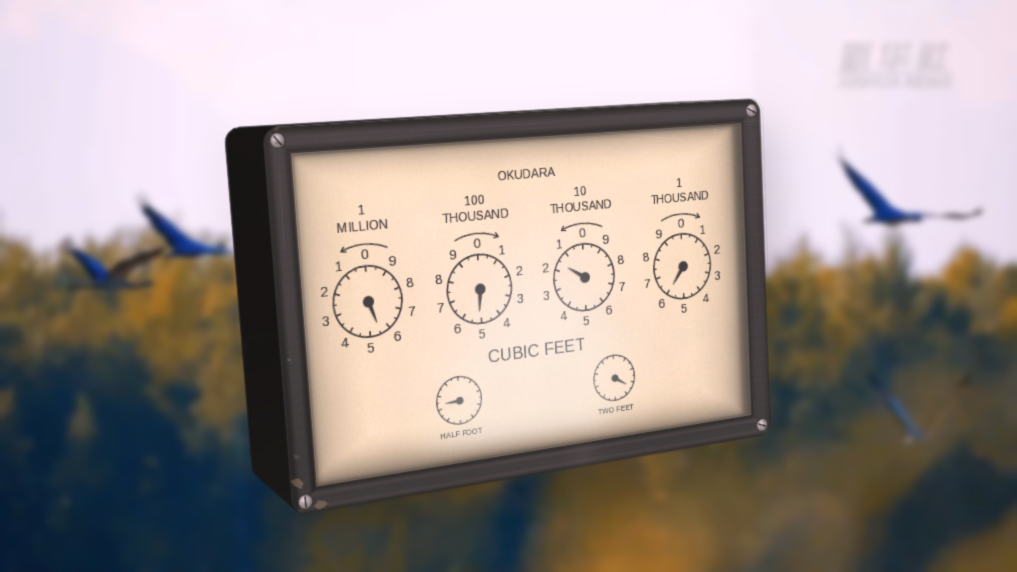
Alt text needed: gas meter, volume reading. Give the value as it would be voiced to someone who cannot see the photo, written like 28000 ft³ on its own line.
551600 ft³
